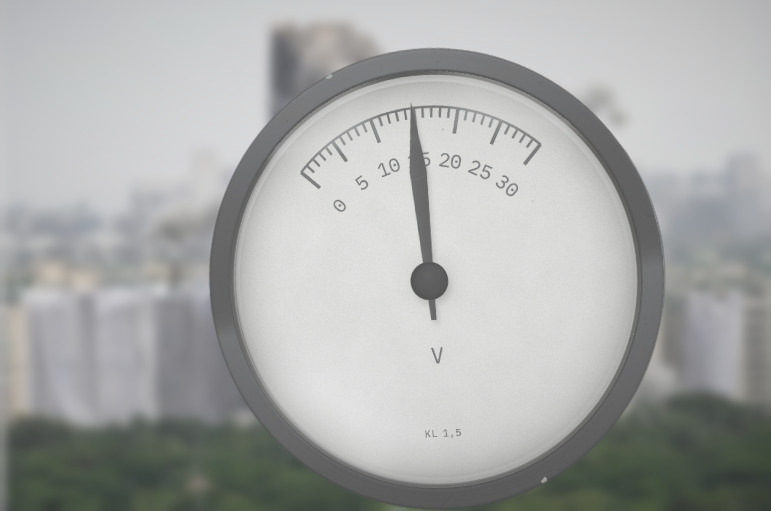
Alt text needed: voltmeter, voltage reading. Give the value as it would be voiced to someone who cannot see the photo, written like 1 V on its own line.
15 V
